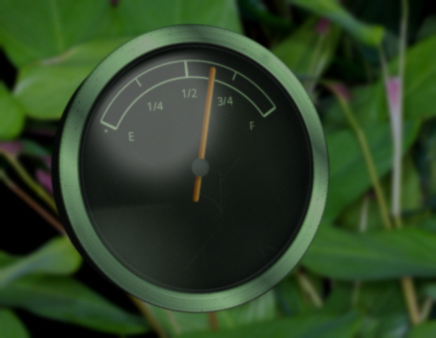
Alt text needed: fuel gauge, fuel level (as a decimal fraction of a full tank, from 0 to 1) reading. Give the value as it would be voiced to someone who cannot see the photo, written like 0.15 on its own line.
0.625
